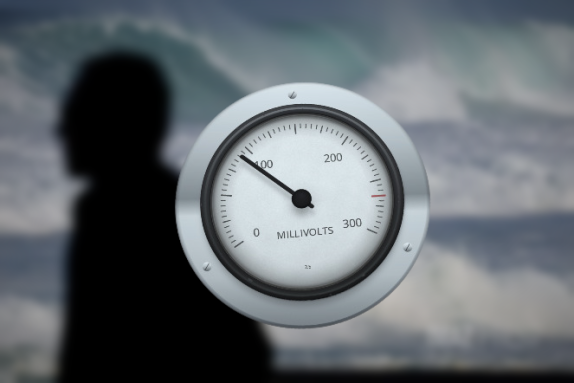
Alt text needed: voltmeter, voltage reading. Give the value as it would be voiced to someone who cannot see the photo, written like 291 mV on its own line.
90 mV
